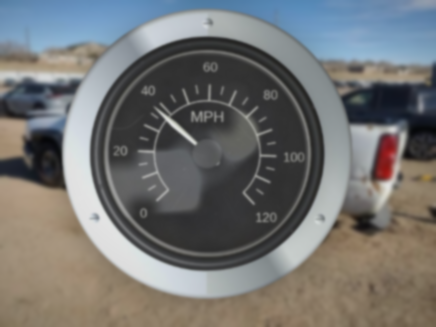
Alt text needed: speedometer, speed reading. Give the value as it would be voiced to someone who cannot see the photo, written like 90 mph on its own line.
37.5 mph
